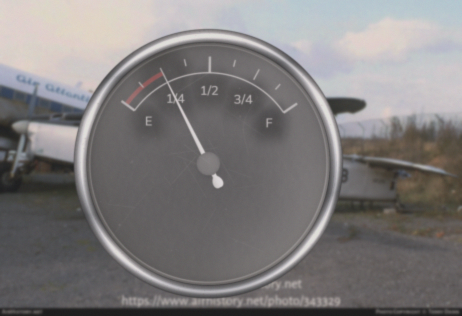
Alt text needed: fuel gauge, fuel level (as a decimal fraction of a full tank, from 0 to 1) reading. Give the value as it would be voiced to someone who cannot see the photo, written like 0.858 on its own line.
0.25
